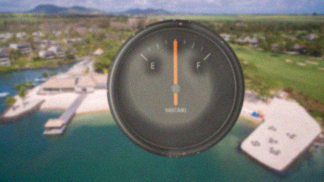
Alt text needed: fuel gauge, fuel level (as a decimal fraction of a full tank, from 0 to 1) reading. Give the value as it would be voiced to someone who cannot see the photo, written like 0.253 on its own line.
0.5
